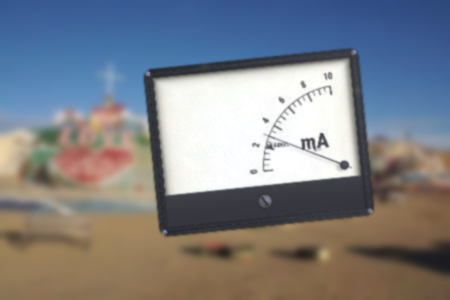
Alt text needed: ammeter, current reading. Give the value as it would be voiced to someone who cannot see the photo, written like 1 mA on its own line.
3 mA
